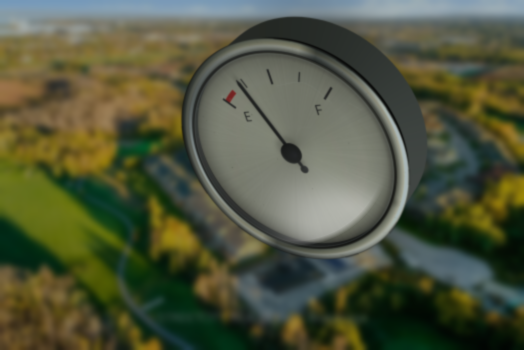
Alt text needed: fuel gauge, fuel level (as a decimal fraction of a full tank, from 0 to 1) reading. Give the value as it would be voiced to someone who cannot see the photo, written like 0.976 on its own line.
0.25
